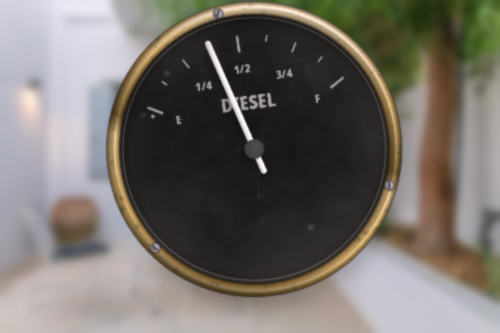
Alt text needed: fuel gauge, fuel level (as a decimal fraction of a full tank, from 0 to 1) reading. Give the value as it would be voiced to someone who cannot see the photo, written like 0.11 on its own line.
0.375
